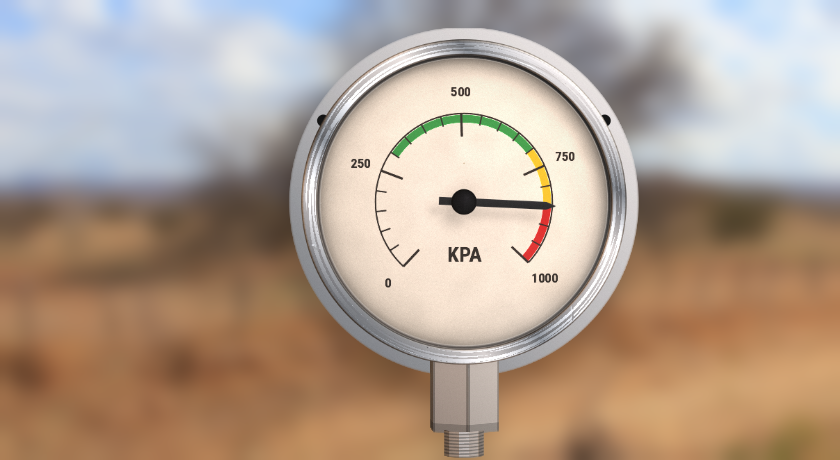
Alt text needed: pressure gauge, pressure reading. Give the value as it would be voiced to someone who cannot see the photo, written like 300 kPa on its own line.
850 kPa
